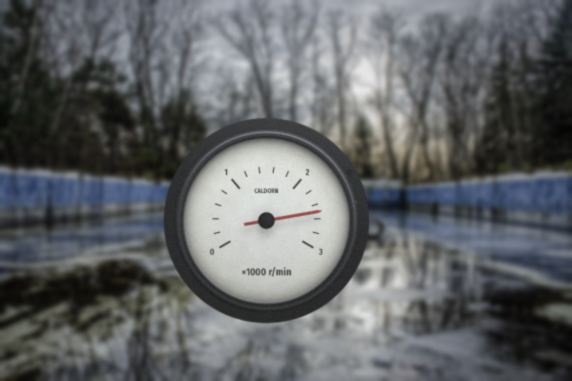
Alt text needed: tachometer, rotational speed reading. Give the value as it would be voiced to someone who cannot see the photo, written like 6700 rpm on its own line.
2500 rpm
